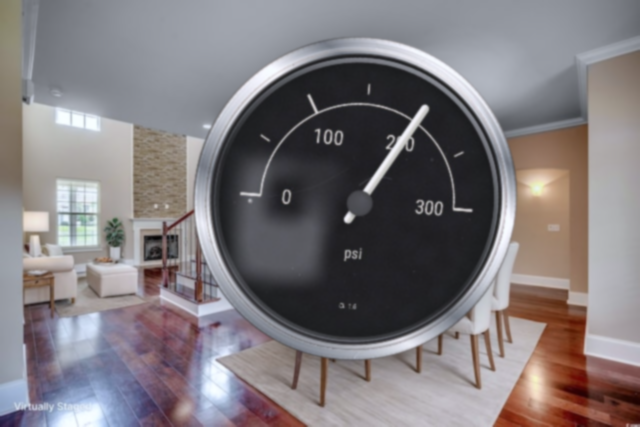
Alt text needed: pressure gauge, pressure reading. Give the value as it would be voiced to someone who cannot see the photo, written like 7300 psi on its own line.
200 psi
